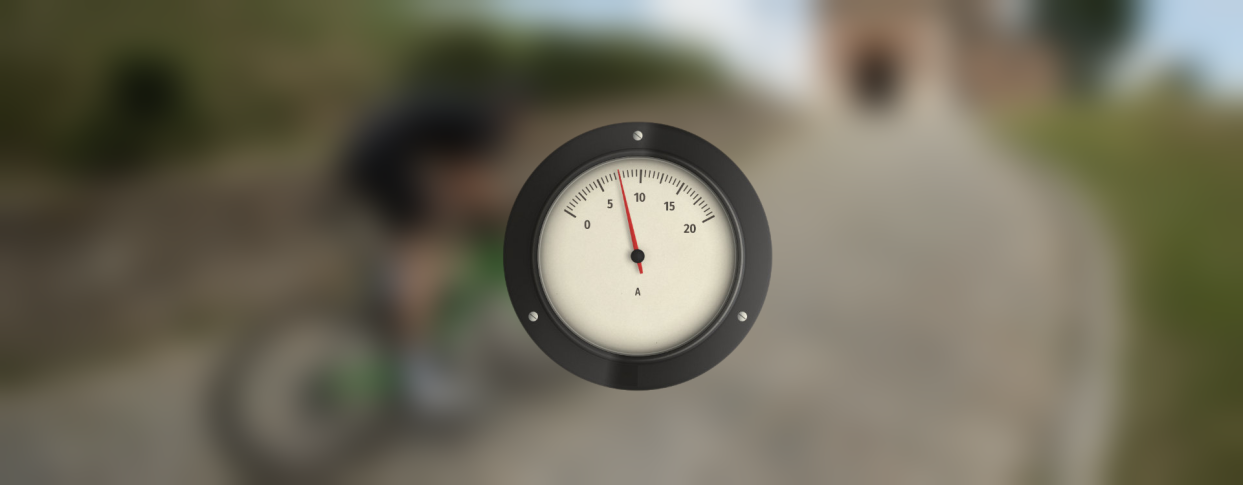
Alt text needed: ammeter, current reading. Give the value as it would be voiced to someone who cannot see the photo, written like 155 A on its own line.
7.5 A
